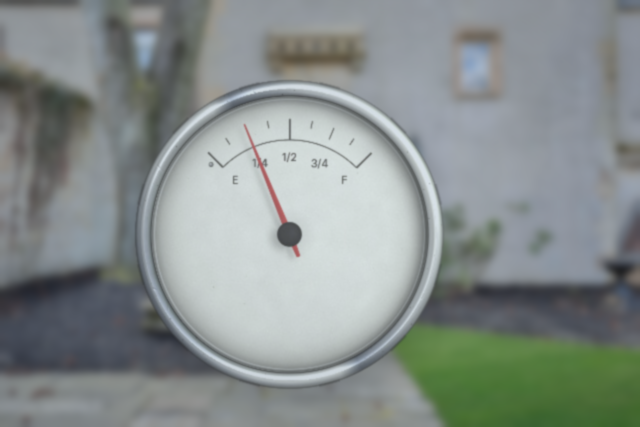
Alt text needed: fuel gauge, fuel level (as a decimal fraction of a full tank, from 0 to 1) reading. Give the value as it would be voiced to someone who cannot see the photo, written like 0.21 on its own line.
0.25
